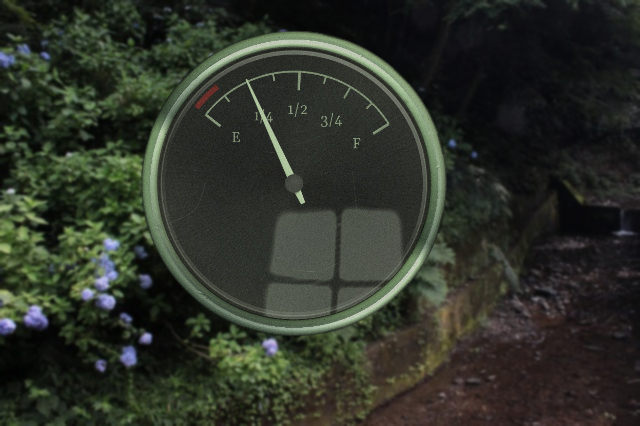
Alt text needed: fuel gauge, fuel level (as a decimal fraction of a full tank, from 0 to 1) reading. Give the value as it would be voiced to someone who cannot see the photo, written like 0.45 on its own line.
0.25
